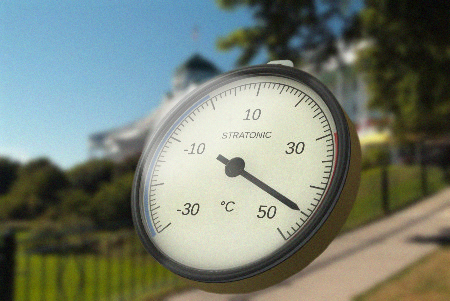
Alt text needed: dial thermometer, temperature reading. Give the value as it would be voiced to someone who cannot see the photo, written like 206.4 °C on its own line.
45 °C
